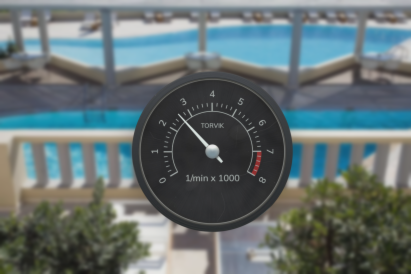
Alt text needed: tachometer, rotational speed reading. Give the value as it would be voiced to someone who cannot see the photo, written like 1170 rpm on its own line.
2600 rpm
